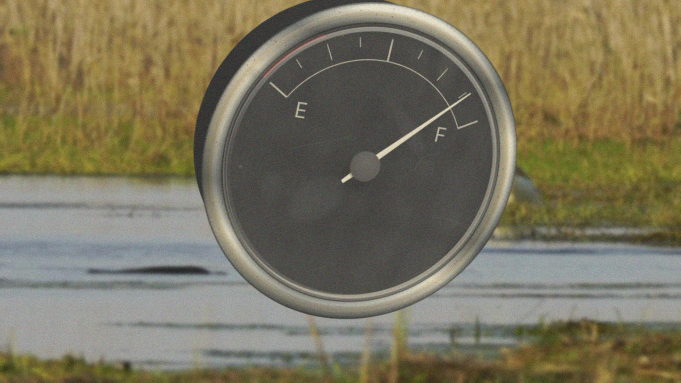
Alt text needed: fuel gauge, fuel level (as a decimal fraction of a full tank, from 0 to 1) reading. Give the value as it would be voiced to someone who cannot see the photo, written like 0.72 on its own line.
0.875
